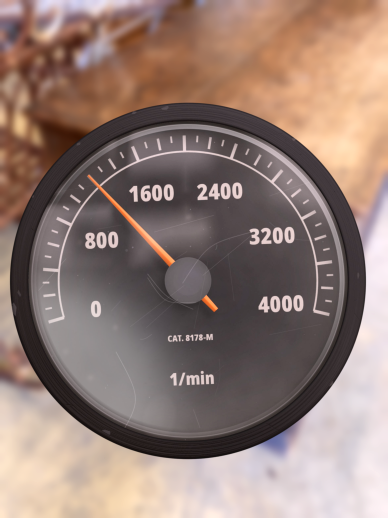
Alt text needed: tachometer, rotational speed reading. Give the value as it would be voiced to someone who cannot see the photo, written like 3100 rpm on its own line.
1200 rpm
